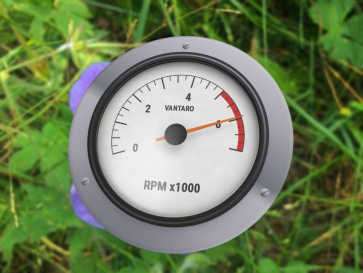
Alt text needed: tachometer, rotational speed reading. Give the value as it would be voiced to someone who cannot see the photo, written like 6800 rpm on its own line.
6000 rpm
